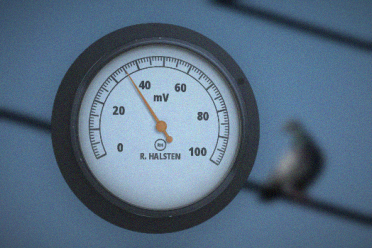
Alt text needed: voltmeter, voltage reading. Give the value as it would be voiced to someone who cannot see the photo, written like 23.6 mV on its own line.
35 mV
